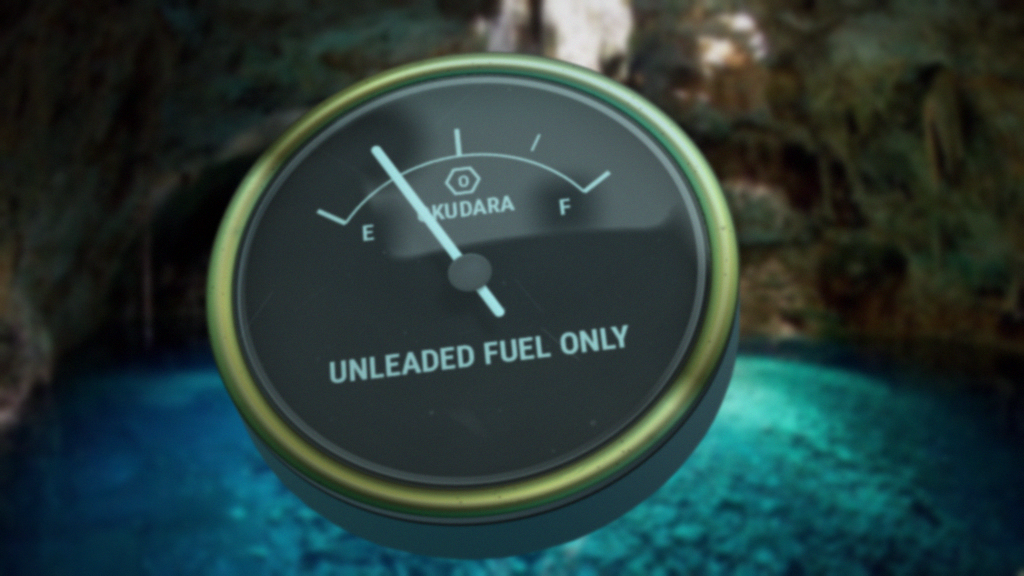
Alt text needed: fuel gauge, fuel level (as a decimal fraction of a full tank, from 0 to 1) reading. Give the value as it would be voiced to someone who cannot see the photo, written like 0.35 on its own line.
0.25
